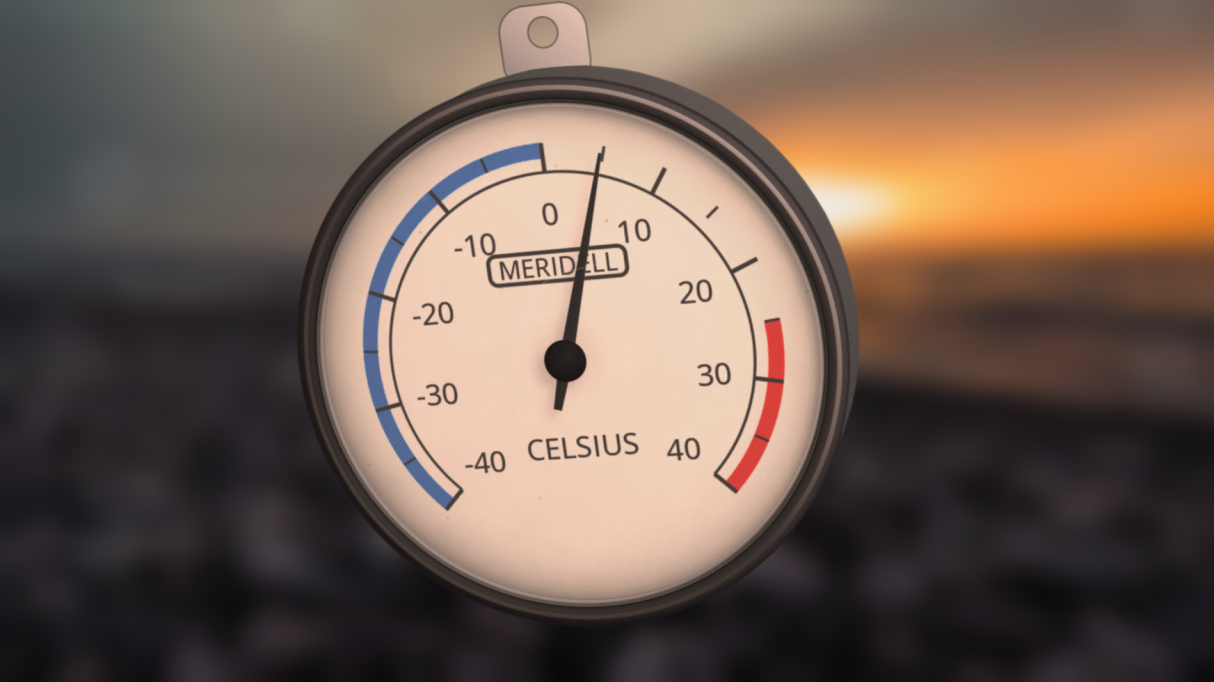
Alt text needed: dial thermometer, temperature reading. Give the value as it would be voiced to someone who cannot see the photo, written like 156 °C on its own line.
5 °C
